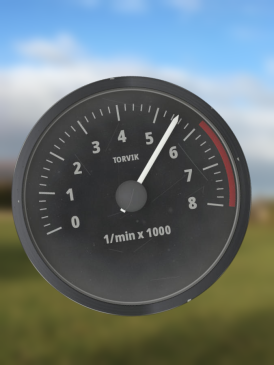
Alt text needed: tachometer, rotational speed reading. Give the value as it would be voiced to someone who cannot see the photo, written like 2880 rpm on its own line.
5500 rpm
